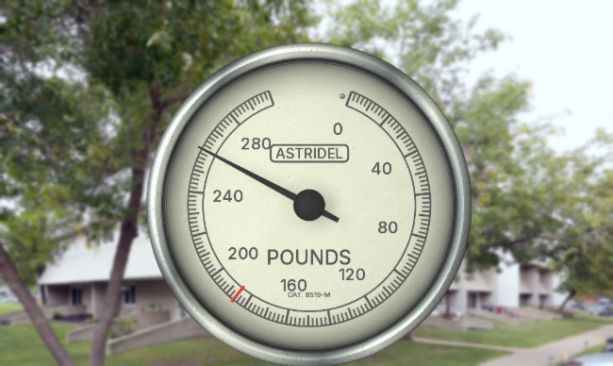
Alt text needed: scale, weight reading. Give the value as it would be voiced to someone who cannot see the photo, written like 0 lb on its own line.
260 lb
